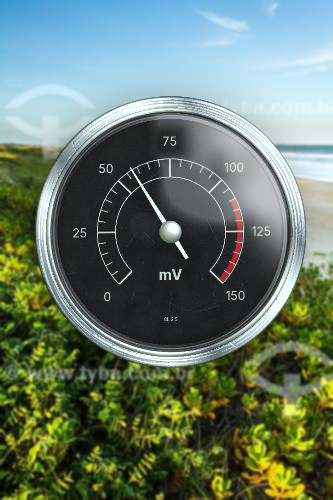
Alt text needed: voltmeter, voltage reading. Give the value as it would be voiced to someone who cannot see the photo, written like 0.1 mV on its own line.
57.5 mV
